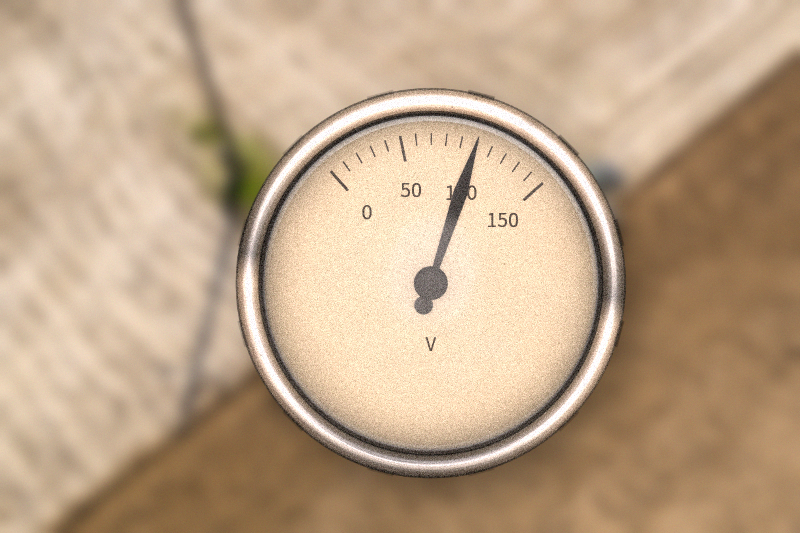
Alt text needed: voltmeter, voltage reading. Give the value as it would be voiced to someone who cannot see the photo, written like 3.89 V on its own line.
100 V
